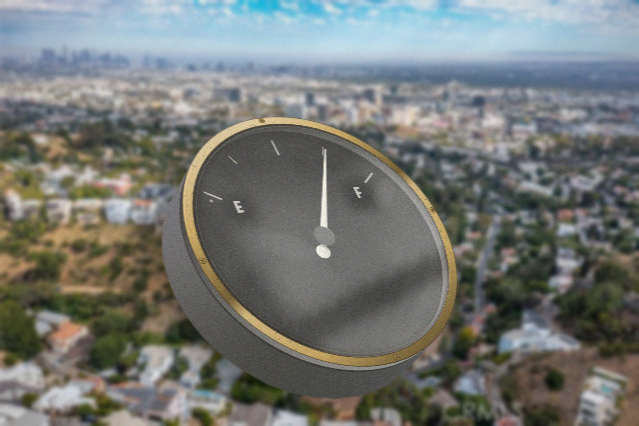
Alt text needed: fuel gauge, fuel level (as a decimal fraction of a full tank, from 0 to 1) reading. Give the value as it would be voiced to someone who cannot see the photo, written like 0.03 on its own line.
0.75
